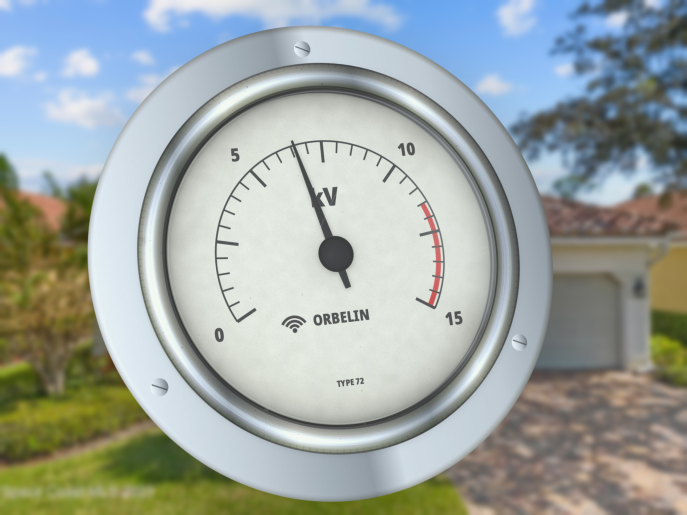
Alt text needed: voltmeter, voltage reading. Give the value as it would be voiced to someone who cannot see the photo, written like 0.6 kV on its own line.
6.5 kV
